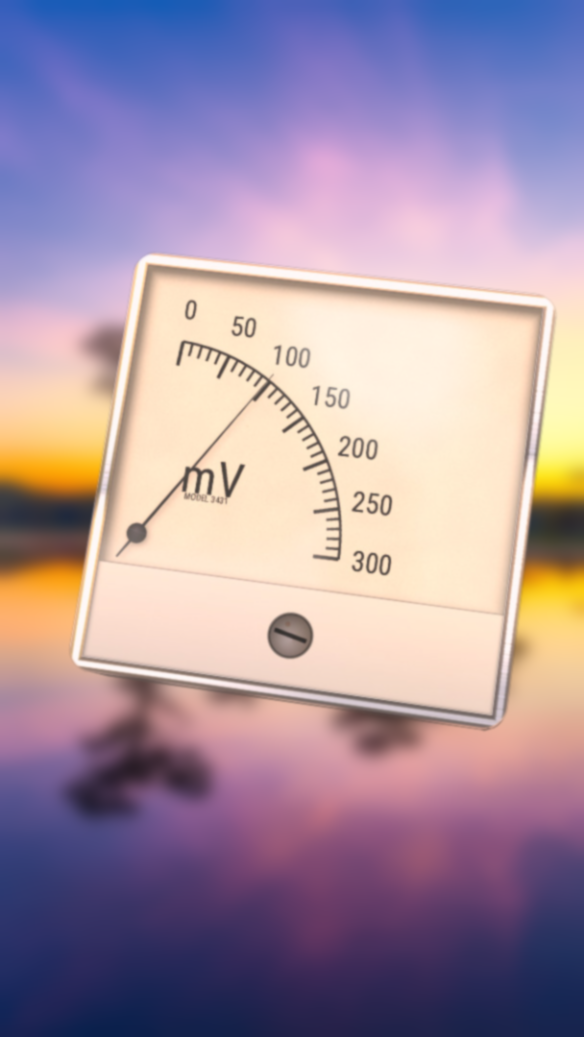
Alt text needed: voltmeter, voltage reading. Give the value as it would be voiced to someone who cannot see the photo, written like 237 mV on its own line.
100 mV
